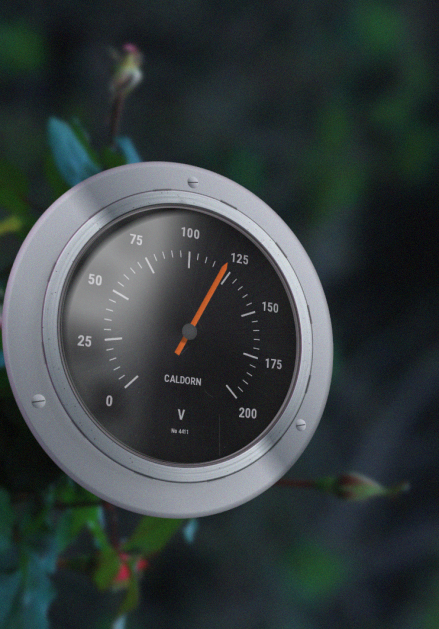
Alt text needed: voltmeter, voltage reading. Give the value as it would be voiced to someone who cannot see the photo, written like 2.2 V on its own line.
120 V
